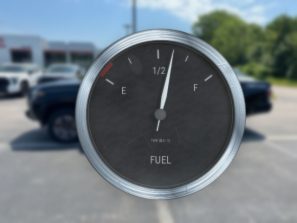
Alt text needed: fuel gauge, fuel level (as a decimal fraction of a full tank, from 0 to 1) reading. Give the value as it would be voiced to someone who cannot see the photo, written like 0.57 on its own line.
0.625
